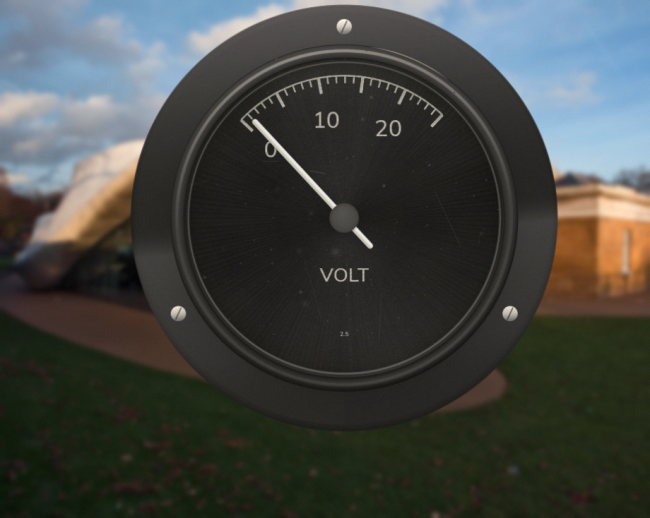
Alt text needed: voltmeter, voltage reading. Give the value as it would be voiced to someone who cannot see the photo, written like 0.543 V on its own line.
1 V
